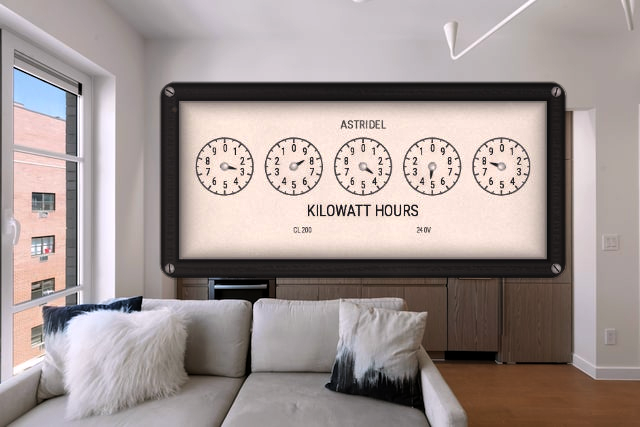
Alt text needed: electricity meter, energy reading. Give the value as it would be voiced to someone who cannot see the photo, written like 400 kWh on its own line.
28348 kWh
